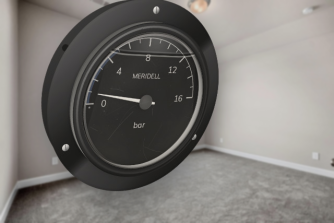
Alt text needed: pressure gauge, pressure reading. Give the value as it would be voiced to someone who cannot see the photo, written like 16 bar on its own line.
1 bar
